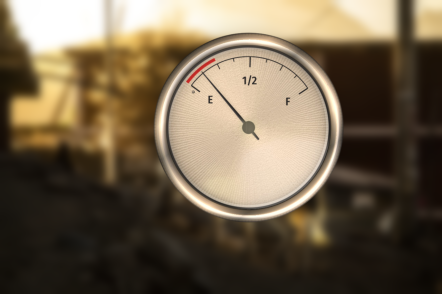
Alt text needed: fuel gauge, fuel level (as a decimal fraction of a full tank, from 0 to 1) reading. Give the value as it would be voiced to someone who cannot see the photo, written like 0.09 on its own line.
0.125
